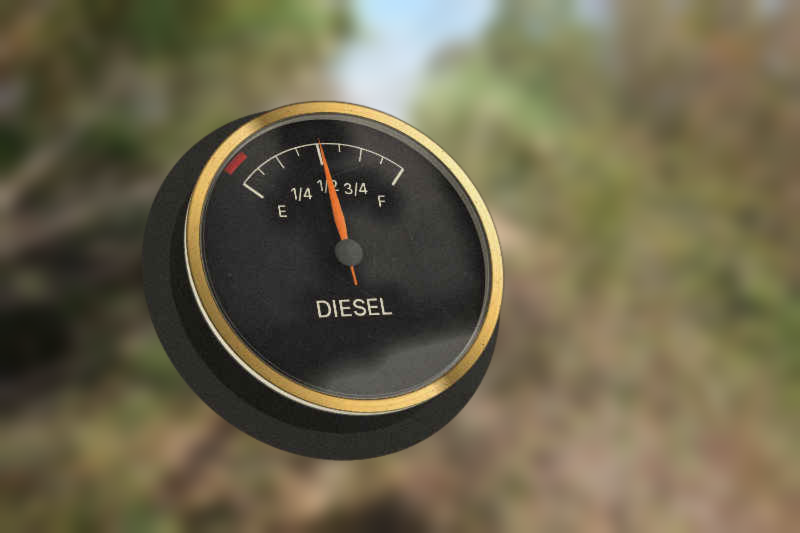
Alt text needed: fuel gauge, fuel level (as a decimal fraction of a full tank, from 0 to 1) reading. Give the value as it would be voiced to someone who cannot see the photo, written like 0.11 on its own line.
0.5
